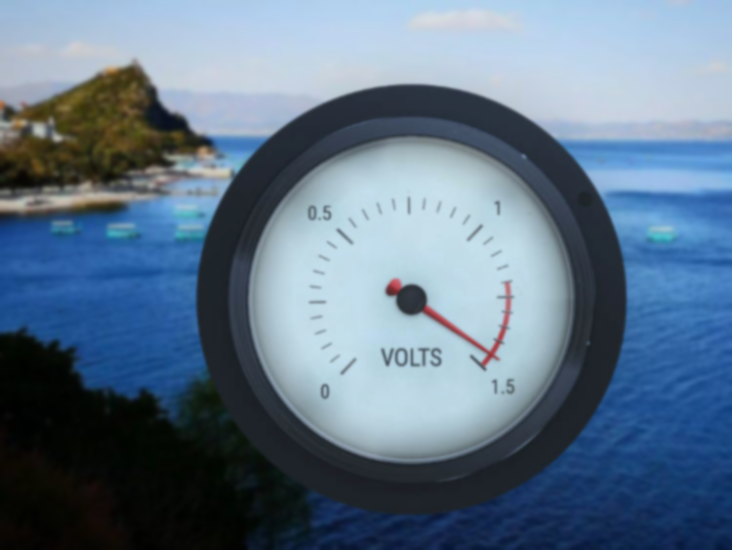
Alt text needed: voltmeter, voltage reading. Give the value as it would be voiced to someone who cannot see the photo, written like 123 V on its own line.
1.45 V
